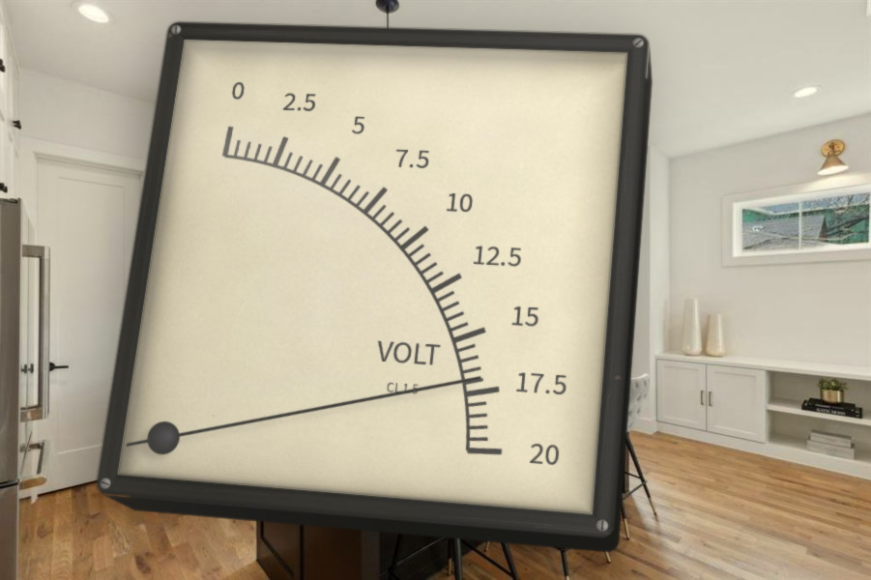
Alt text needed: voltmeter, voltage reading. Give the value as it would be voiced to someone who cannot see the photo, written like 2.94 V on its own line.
17 V
